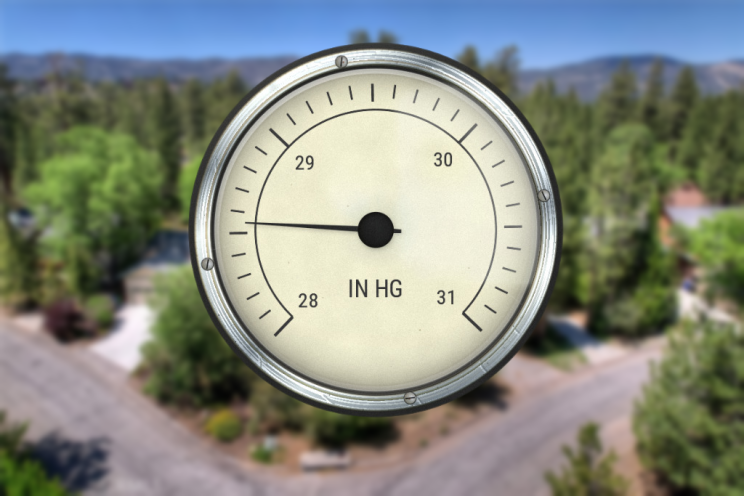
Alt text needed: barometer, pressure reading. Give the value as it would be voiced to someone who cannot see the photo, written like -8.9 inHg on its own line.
28.55 inHg
